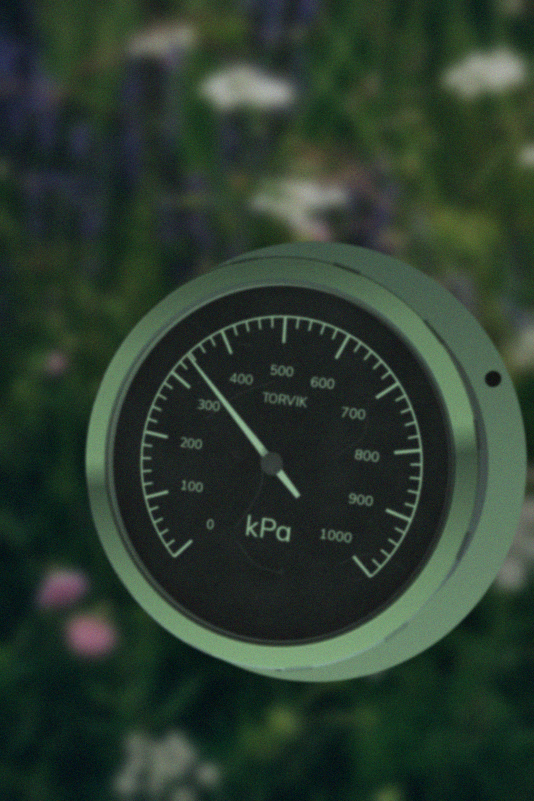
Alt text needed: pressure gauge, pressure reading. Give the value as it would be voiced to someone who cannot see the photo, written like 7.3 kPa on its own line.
340 kPa
